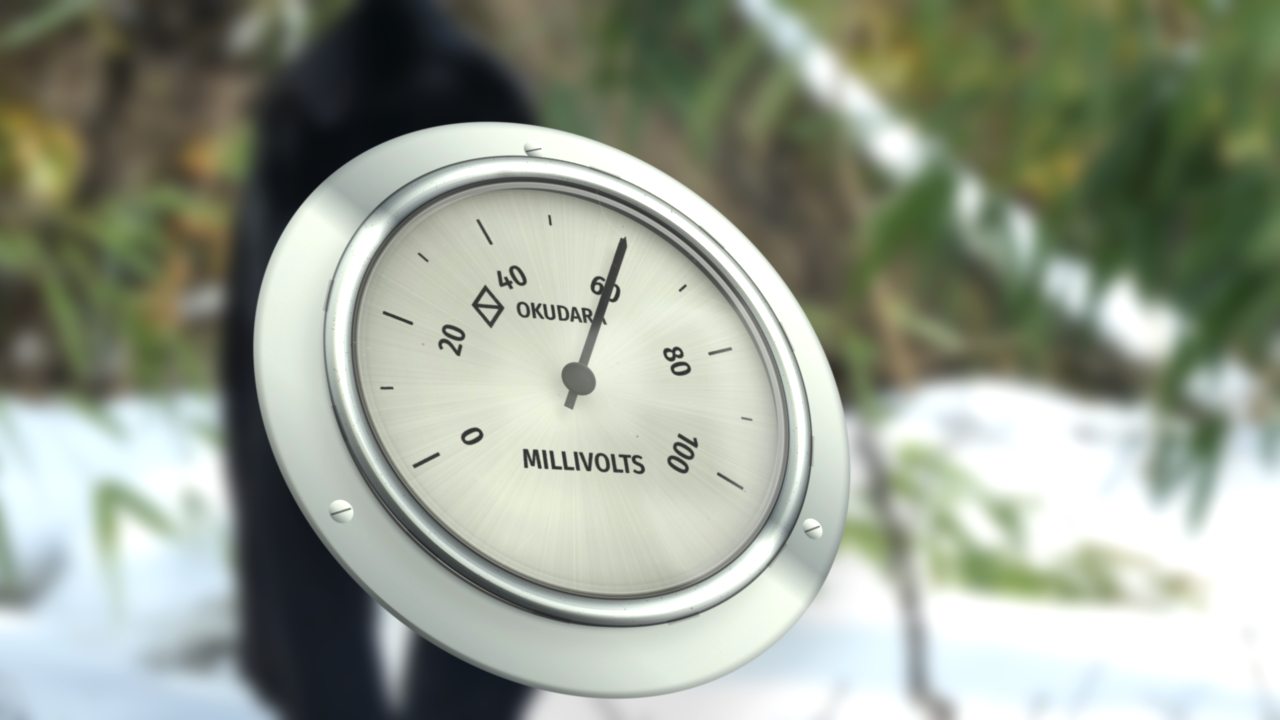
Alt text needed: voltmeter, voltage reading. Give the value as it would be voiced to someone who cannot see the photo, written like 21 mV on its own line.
60 mV
